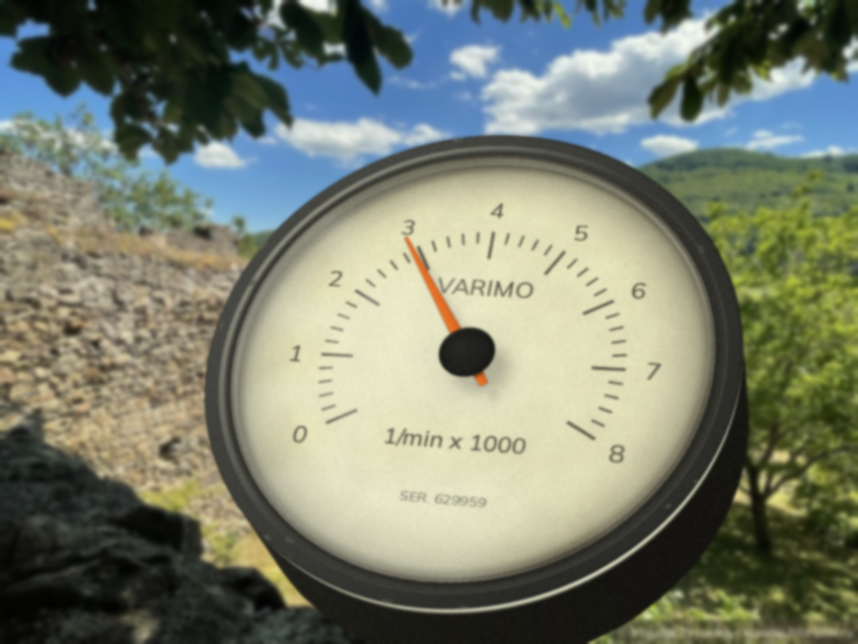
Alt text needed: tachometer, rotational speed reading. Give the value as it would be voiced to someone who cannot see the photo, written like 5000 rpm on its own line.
2900 rpm
